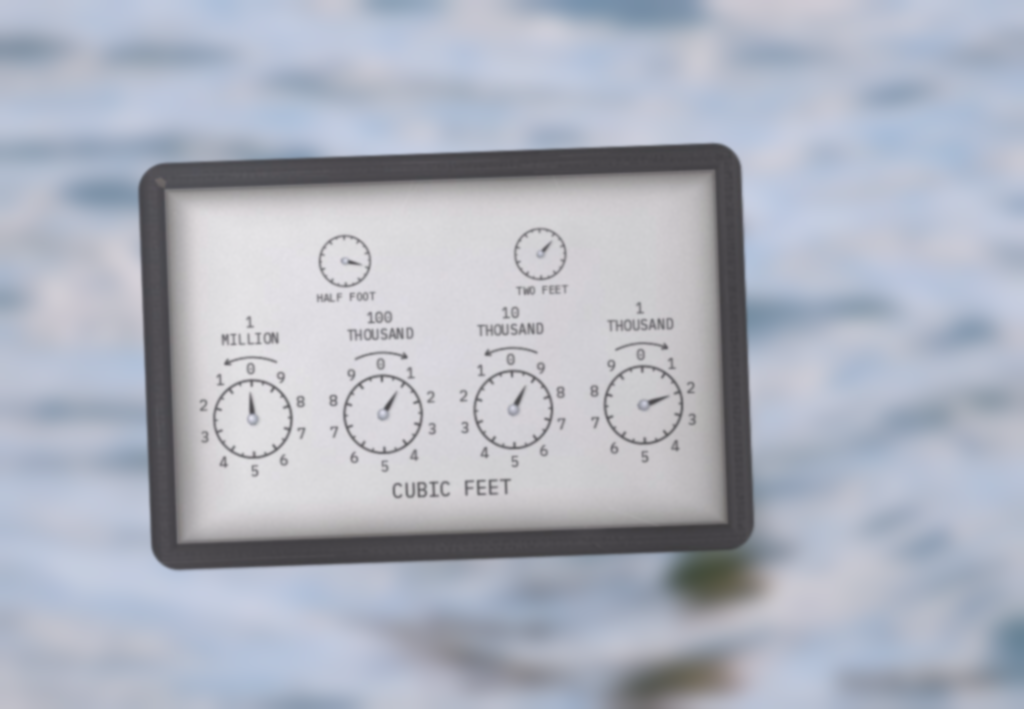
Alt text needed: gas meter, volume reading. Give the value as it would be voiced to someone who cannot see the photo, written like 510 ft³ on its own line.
9200 ft³
